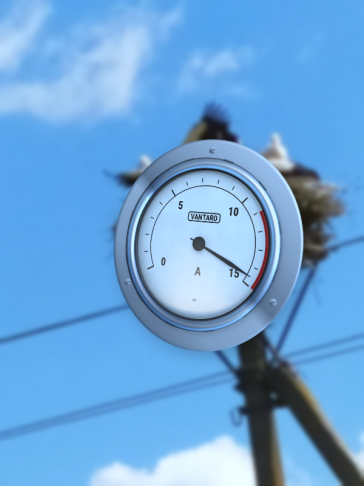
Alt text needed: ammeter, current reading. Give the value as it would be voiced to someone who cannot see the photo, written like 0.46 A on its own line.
14.5 A
